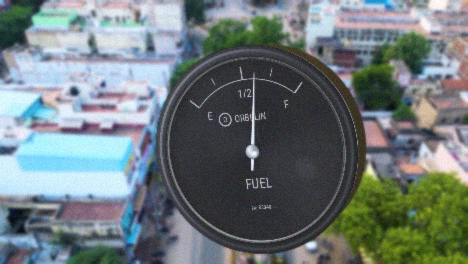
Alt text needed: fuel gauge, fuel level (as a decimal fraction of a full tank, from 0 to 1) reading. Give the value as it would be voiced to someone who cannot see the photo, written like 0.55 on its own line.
0.625
